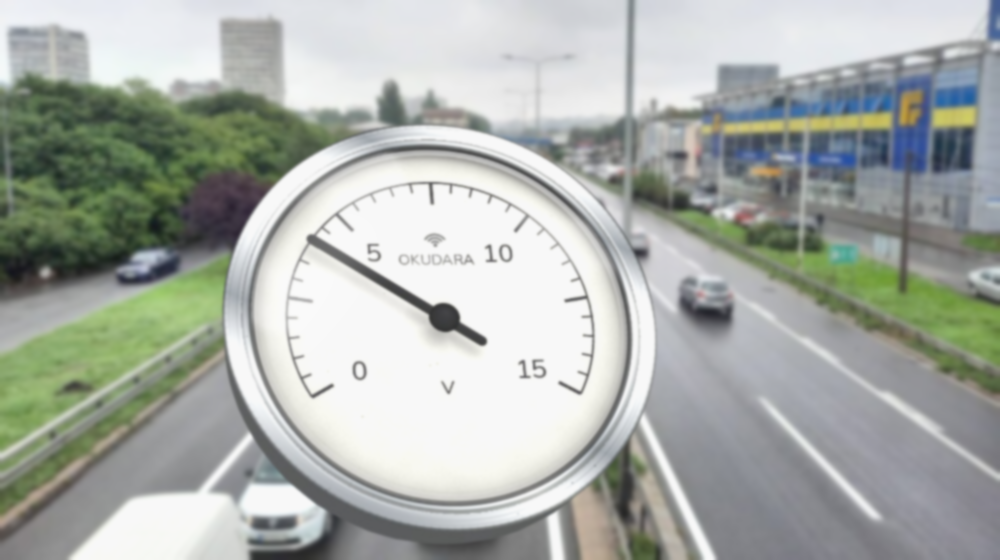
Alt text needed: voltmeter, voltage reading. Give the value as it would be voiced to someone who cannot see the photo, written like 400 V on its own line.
4 V
